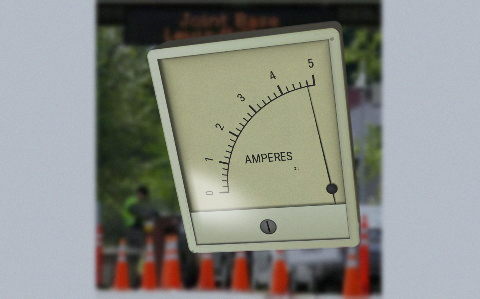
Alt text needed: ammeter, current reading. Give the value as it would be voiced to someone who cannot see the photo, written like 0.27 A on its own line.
4.8 A
